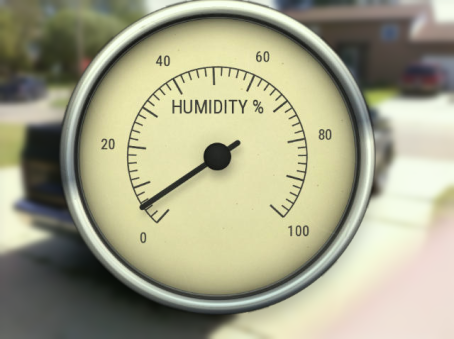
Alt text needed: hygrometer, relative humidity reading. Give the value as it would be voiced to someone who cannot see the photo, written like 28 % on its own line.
5 %
